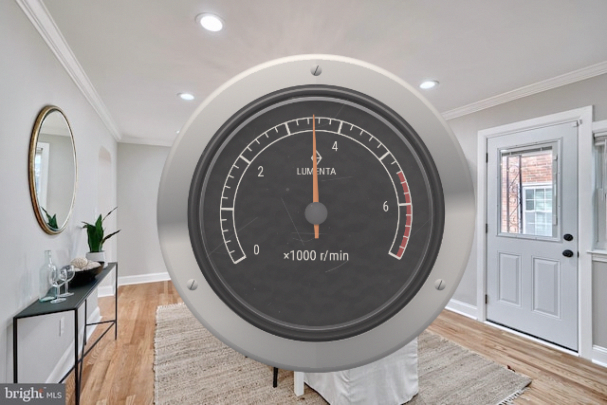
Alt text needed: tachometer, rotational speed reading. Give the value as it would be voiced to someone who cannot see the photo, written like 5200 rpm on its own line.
3500 rpm
